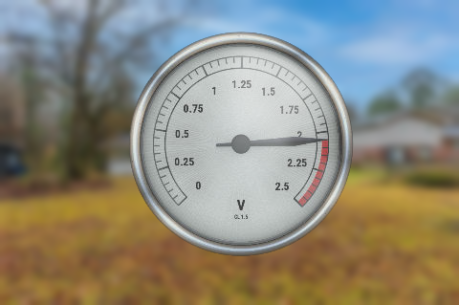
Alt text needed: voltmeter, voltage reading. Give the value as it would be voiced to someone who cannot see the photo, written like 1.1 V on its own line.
2.05 V
